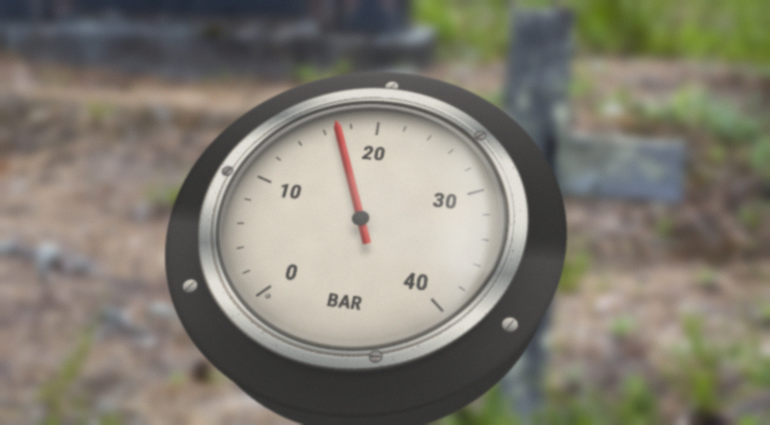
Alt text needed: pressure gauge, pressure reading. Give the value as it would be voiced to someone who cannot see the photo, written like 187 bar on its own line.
17 bar
